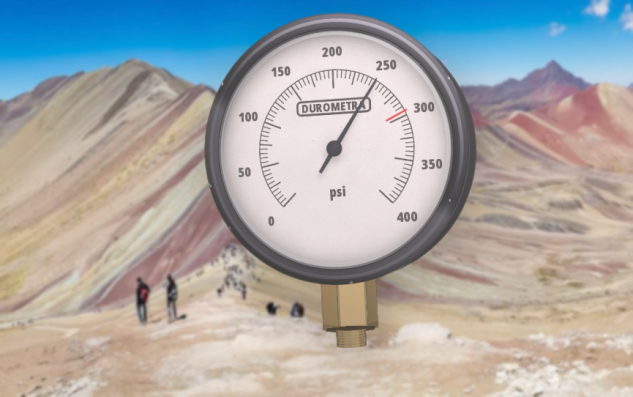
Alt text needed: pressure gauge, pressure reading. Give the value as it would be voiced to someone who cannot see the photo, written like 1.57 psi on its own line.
250 psi
